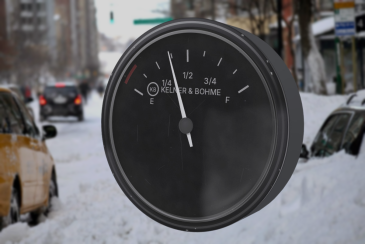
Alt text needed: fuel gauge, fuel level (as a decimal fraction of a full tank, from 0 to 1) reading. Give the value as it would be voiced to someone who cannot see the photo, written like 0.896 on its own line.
0.375
